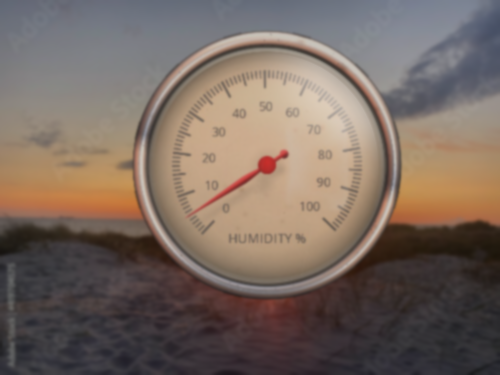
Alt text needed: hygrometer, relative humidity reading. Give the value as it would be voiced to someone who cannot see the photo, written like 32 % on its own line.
5 %
